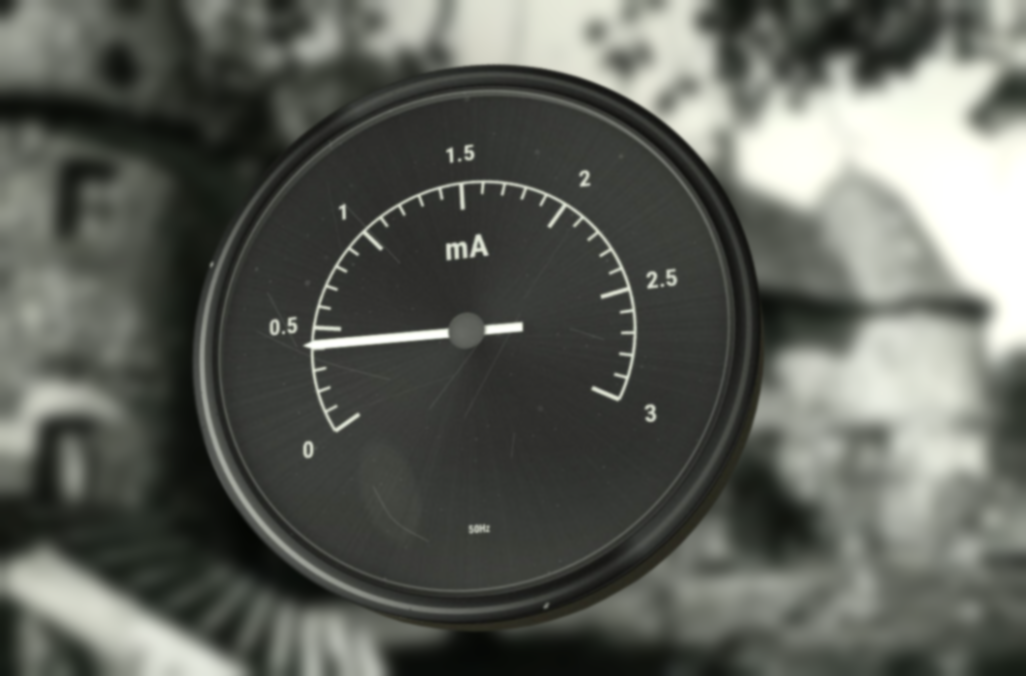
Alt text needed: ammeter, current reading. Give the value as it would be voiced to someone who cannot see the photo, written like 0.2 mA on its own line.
0.4 mA
